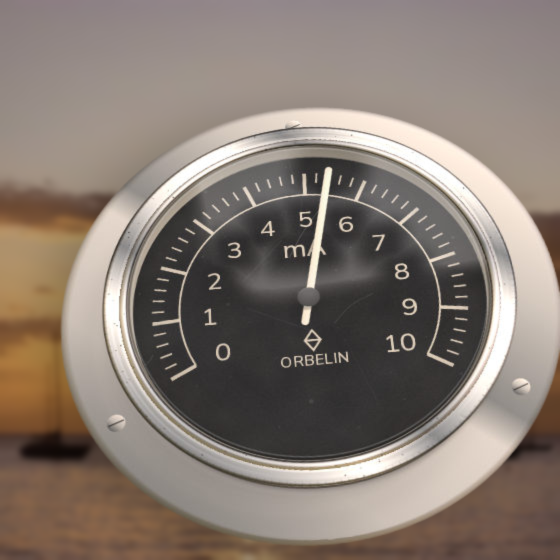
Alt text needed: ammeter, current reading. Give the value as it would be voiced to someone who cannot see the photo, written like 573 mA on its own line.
5.4 mA
